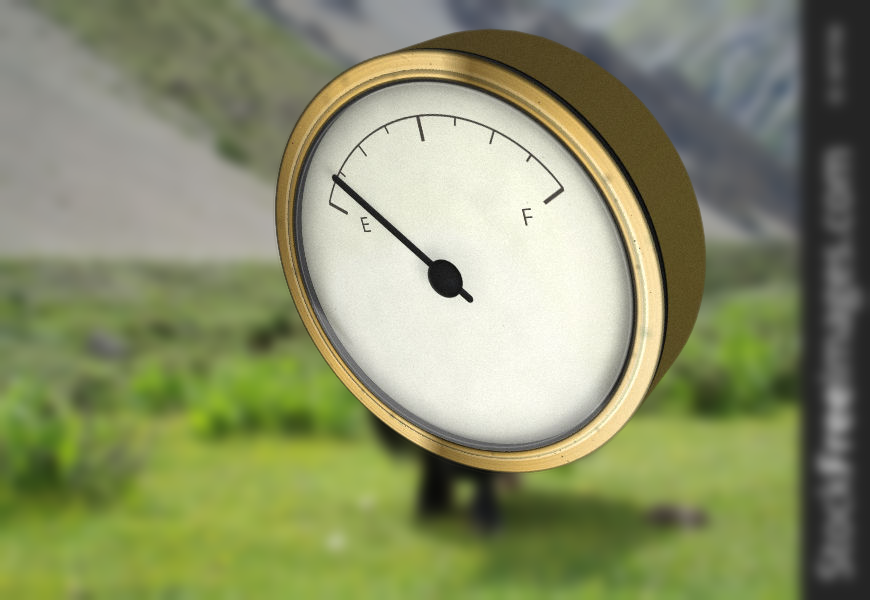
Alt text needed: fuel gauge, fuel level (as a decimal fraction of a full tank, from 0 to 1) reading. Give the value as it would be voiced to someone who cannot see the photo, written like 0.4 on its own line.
0.125
